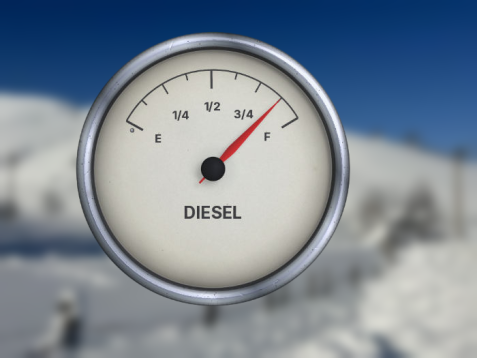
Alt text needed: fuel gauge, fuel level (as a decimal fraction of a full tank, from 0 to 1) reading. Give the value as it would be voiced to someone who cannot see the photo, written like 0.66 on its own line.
0.875
